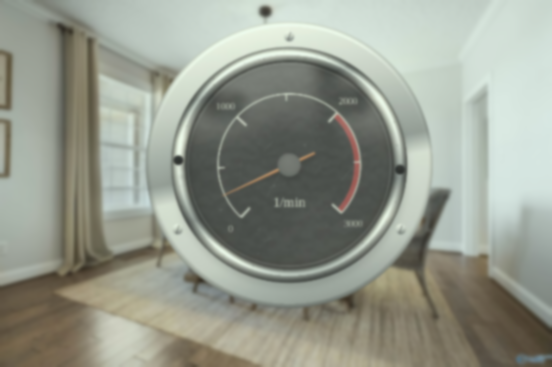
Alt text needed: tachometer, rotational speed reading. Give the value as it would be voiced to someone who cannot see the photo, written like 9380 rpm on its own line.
250 rpm
